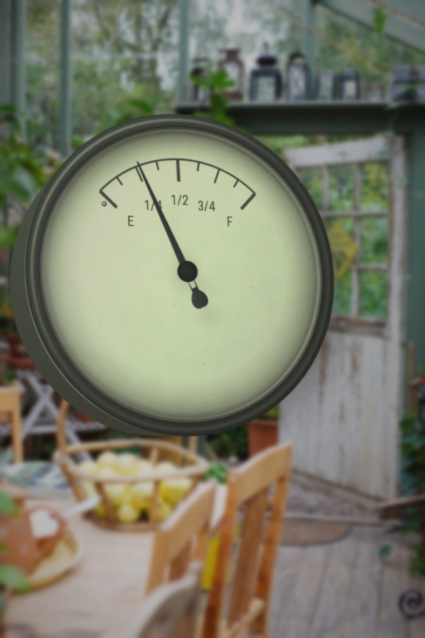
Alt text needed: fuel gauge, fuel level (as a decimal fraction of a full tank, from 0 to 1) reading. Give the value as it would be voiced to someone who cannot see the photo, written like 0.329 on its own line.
0.25
